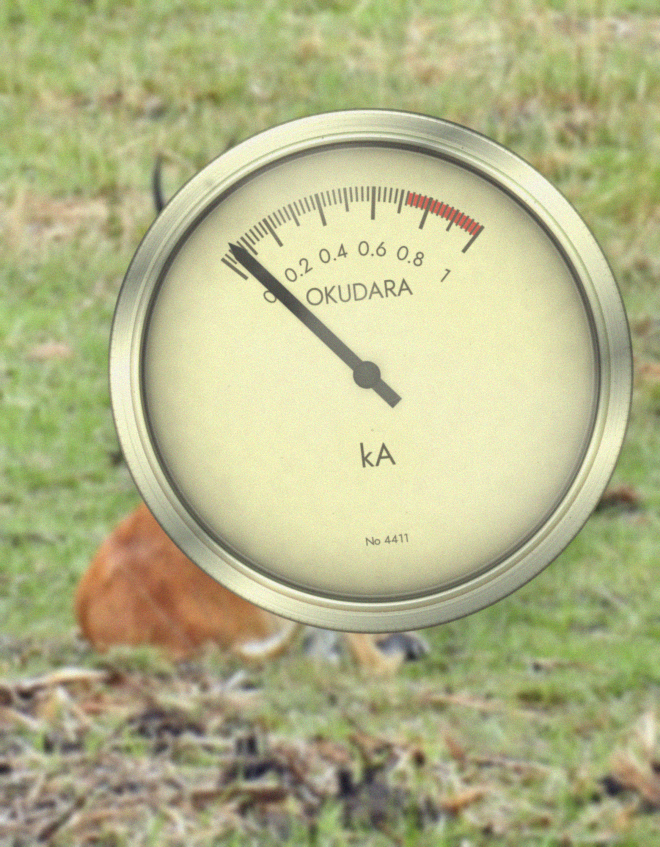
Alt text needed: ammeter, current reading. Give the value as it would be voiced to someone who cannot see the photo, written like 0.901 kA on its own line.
0.06 kA
